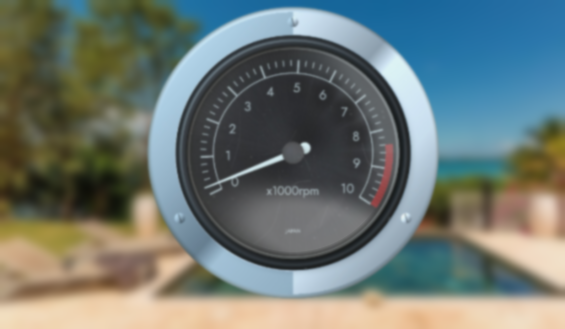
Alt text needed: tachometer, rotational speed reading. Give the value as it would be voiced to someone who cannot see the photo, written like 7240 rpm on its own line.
200 rpm
